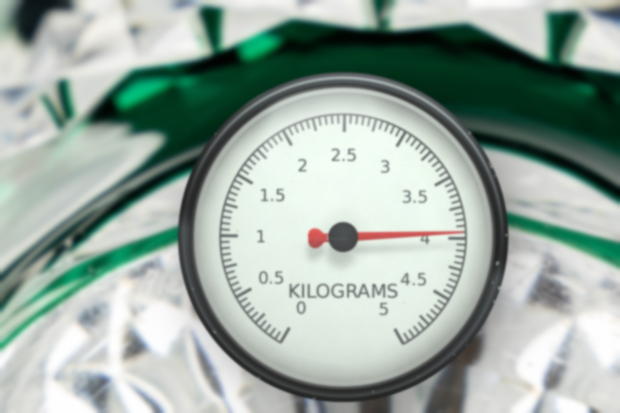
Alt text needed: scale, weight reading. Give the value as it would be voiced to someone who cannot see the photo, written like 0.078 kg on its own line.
3.95 kg
